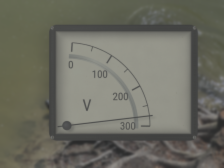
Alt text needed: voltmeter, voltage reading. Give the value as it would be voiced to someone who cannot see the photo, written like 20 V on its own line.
275 V
